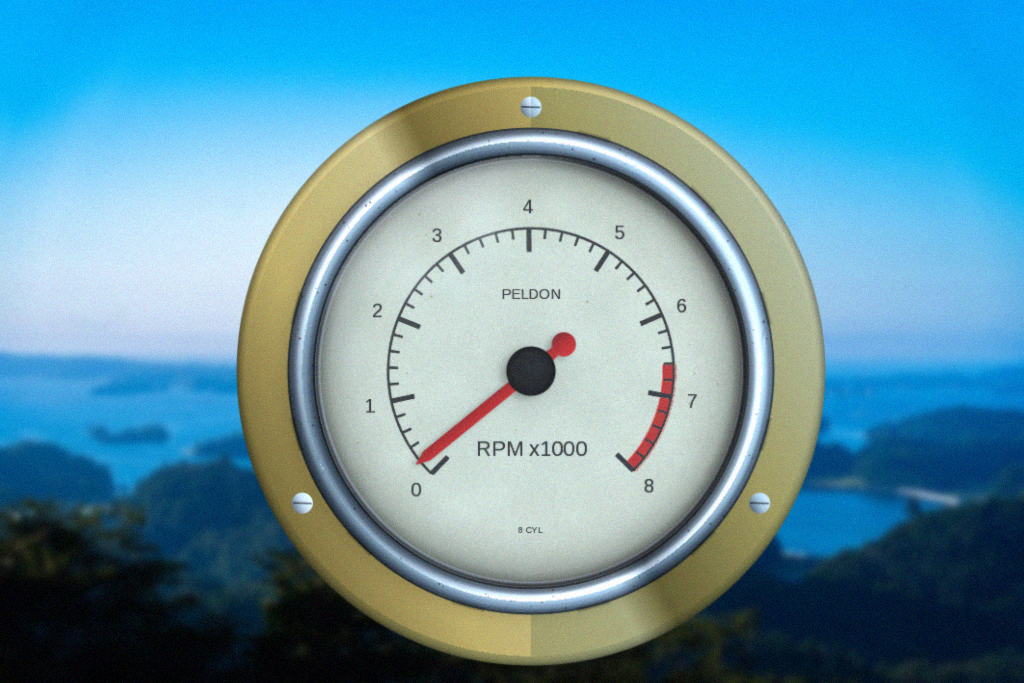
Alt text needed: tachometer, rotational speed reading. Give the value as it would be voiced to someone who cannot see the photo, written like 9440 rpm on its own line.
200 rpm
